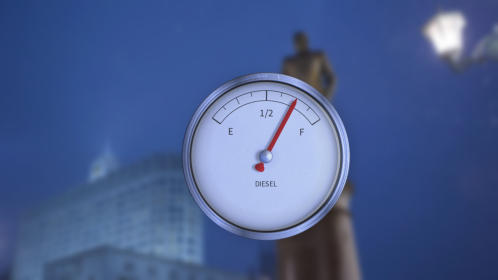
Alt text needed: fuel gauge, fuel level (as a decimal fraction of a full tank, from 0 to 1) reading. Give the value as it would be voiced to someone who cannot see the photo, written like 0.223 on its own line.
0.75
